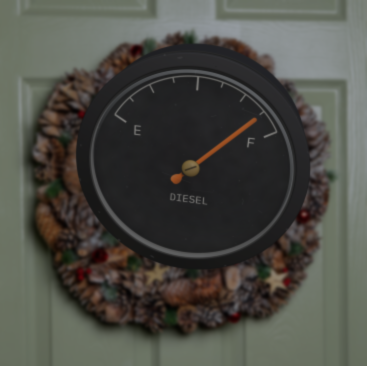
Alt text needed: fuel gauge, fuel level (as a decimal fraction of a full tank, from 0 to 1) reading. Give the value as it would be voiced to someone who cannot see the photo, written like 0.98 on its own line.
0.875
